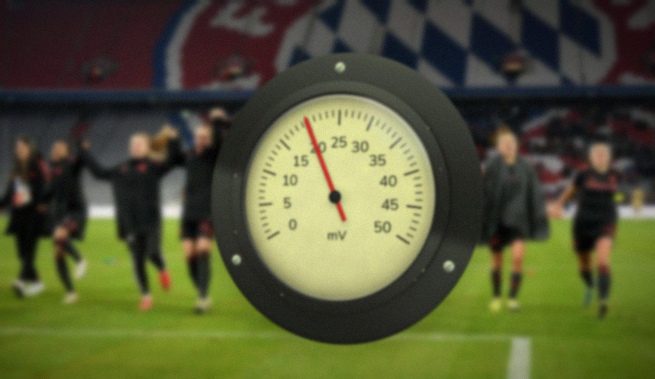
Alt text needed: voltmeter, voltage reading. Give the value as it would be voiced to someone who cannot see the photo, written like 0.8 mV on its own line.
20 mV
